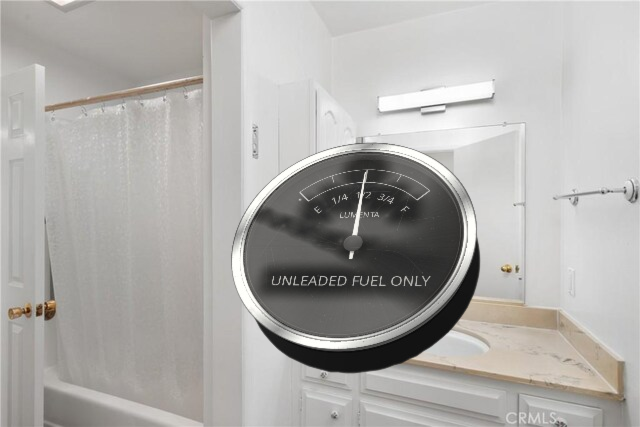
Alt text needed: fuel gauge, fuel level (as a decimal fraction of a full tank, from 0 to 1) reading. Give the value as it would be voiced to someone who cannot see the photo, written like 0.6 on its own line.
0.5
